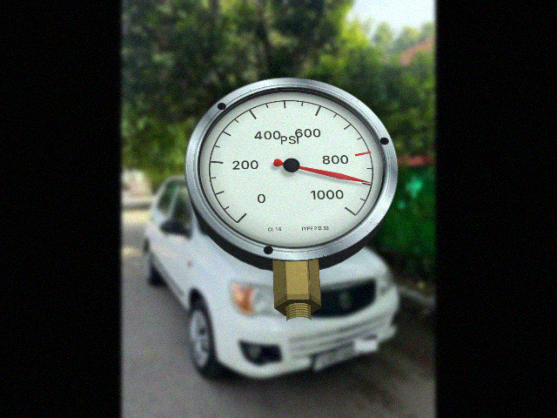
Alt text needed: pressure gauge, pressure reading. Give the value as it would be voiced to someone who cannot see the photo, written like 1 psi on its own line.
900 psi
